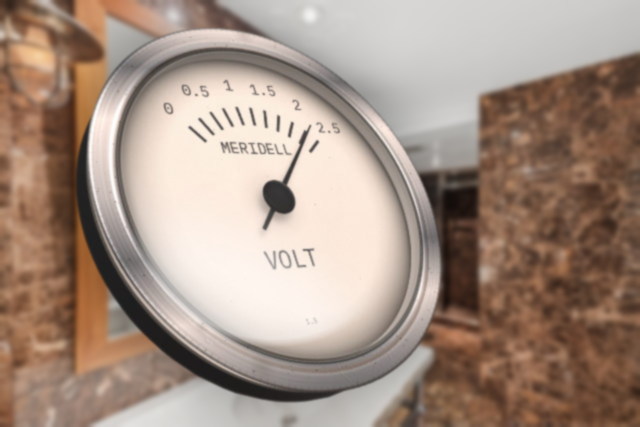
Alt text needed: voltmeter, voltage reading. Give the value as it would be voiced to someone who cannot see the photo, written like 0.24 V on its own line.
2.25 V
